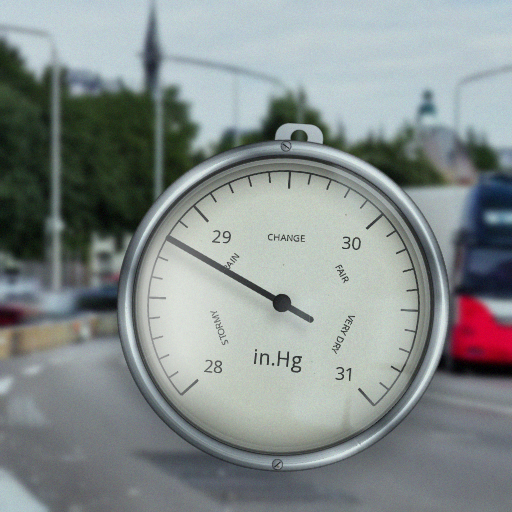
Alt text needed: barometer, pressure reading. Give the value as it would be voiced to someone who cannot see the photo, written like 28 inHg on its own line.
28.8 inHg
